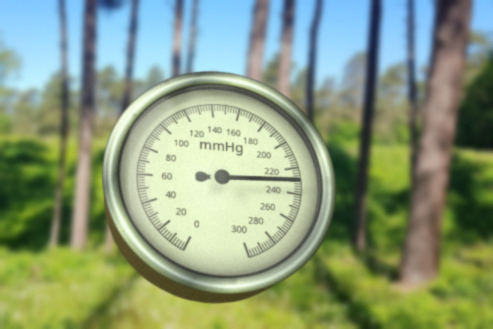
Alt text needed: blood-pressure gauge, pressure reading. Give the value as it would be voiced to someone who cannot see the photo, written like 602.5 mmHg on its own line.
230 mmHg
